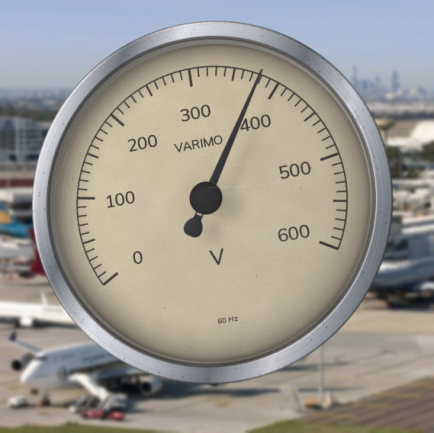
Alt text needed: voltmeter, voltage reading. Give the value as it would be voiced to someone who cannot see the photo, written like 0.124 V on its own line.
380 V
